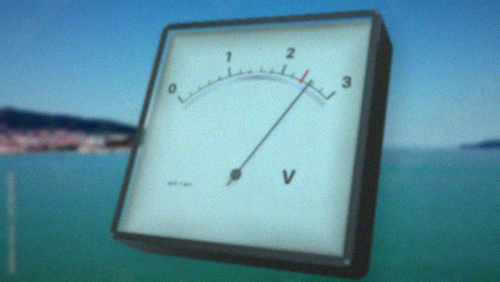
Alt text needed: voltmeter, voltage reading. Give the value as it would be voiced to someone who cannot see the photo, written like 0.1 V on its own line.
2.6 V
